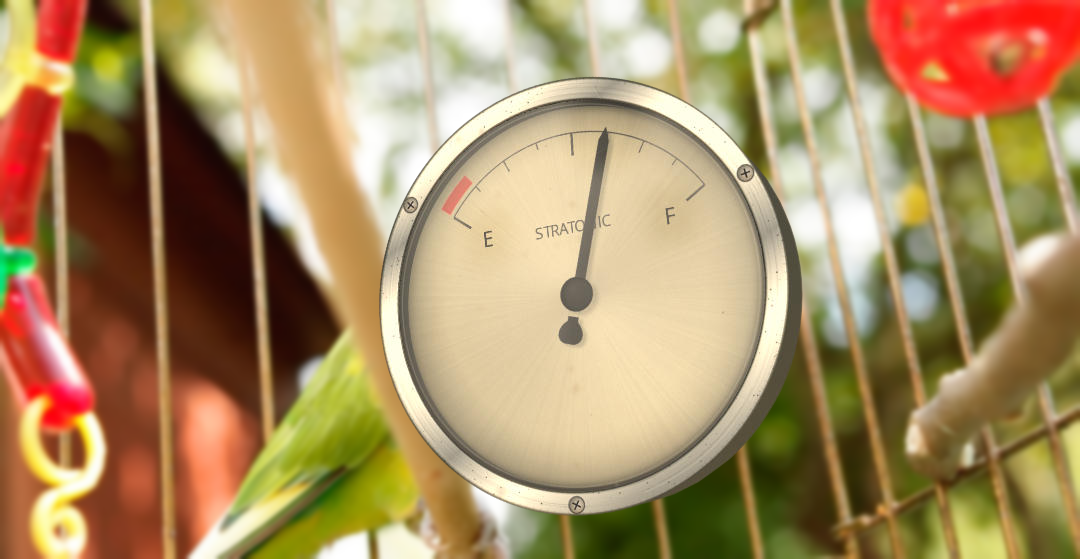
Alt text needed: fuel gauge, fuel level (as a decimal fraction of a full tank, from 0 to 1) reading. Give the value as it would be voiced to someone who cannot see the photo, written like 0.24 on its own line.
0.625
